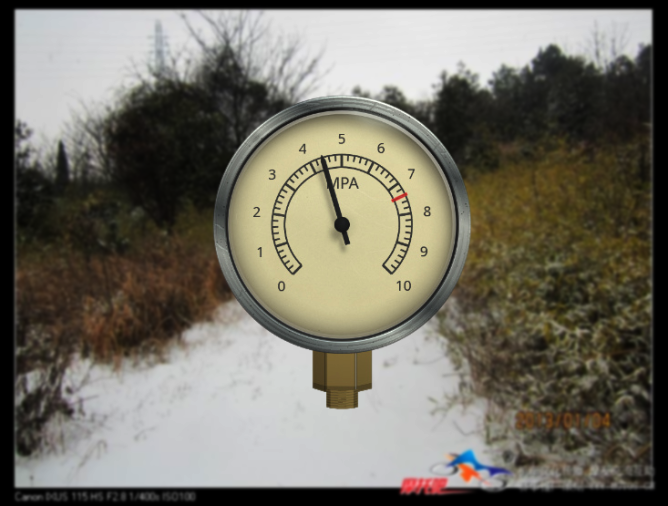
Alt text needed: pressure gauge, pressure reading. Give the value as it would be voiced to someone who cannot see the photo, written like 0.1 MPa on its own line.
4.4 MPa
